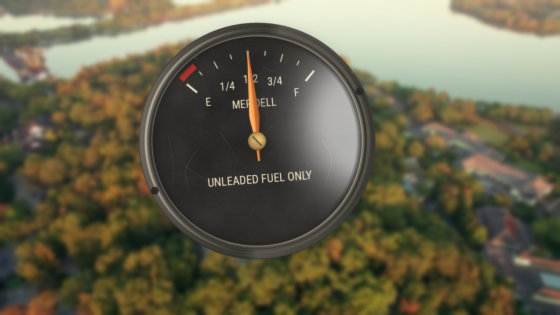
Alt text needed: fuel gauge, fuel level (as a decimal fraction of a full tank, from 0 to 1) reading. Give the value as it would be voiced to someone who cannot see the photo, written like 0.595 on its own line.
0.5
